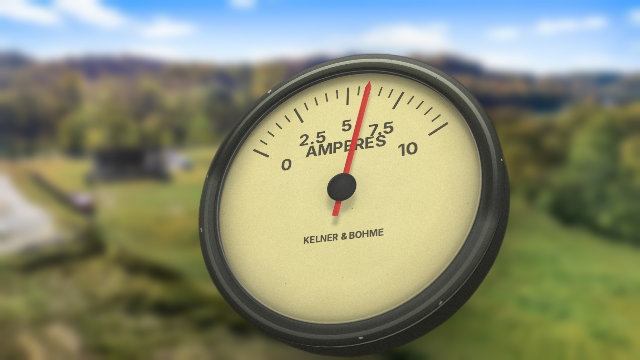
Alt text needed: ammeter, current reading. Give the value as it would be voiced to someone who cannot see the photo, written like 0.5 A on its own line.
6 A
